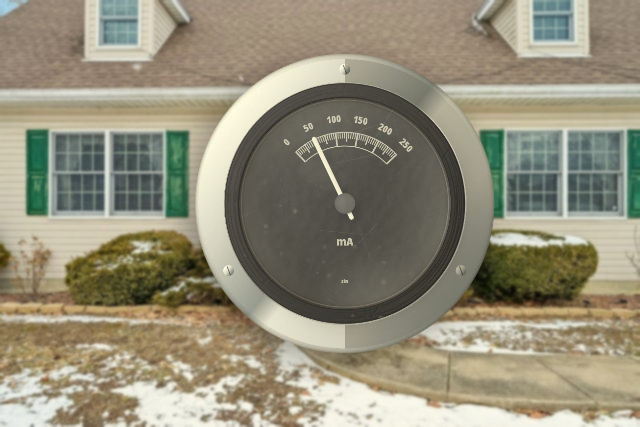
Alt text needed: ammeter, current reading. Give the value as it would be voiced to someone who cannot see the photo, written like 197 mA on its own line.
50 mA
